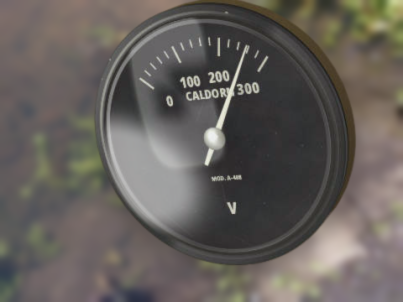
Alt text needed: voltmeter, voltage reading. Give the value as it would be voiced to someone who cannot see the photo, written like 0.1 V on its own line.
260 V
